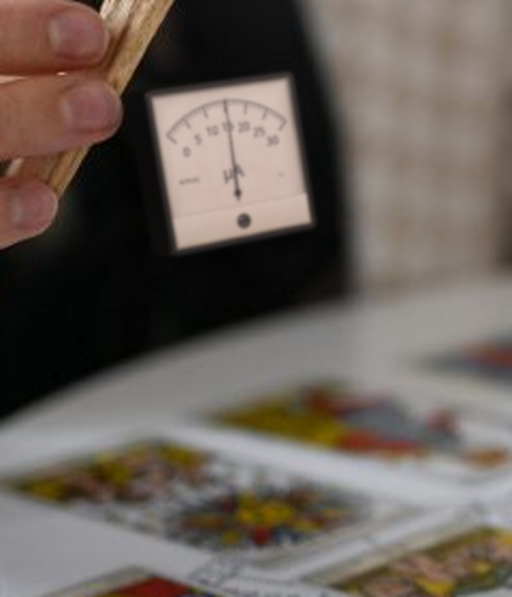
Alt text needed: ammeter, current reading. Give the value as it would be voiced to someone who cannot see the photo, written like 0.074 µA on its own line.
15 µA
